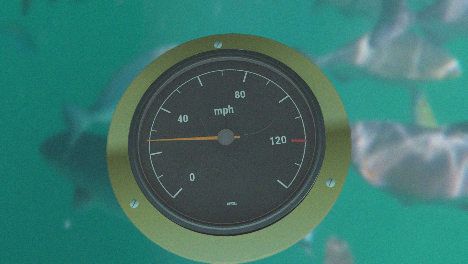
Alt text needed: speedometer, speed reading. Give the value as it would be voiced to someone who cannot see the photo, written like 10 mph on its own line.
25 mph
